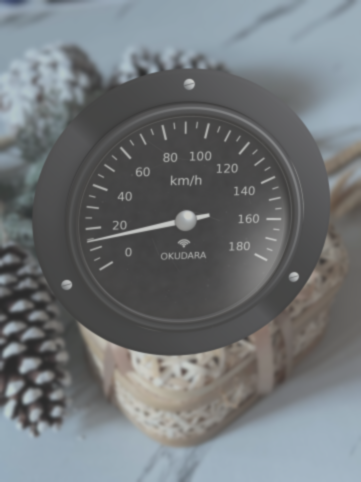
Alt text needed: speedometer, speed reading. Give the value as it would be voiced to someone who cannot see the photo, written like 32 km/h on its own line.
15 km/h
